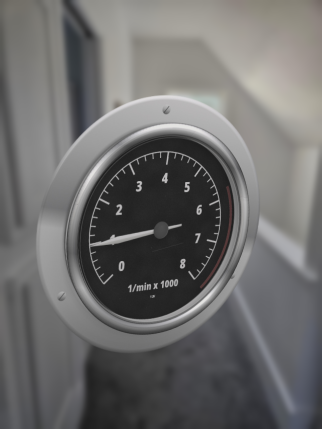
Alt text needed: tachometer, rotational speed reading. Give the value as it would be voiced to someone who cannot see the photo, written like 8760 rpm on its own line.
1000 rpm
